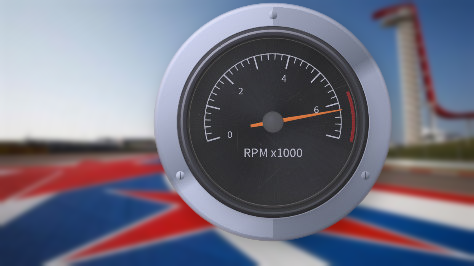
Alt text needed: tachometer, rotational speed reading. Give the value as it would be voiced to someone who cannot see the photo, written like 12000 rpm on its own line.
6200 rpm
